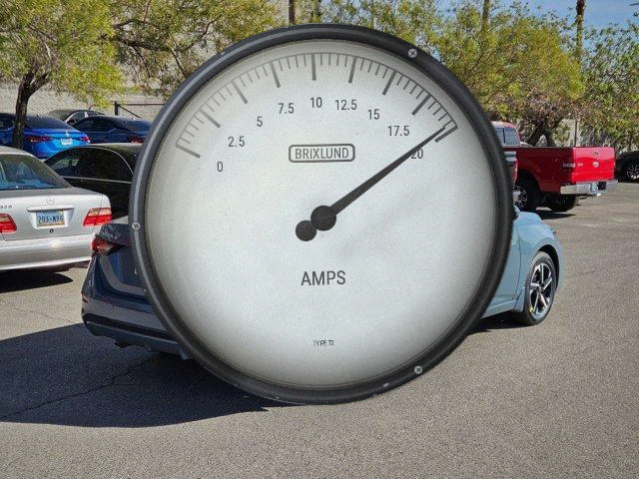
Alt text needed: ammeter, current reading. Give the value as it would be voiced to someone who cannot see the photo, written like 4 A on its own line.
19.5 A
